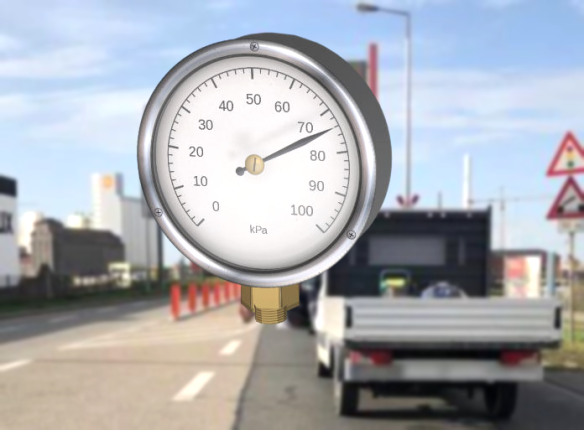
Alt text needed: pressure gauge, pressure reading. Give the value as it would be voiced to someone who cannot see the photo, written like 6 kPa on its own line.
74 kPa
